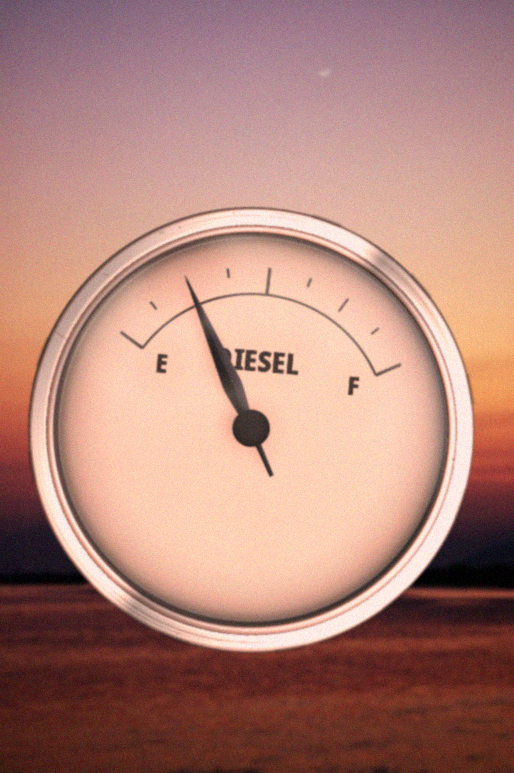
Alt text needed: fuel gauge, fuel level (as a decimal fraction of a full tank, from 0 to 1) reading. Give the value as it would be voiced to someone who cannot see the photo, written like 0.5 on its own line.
0.25
